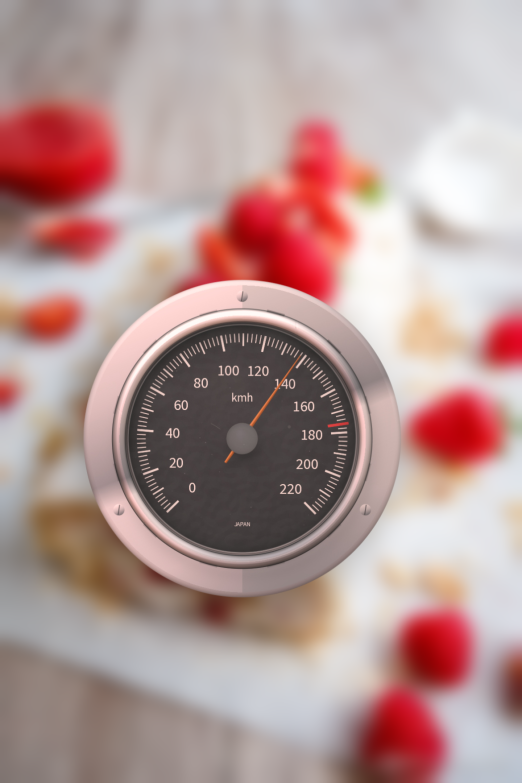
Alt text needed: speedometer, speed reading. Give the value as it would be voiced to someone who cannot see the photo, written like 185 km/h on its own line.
138 km/h
